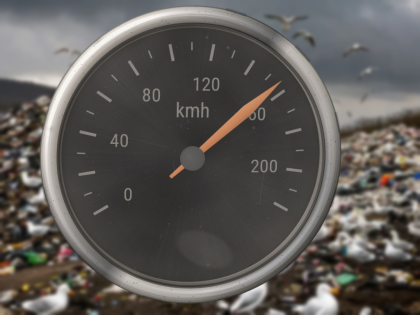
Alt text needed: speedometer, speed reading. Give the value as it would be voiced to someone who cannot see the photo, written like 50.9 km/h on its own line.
155 km/h
